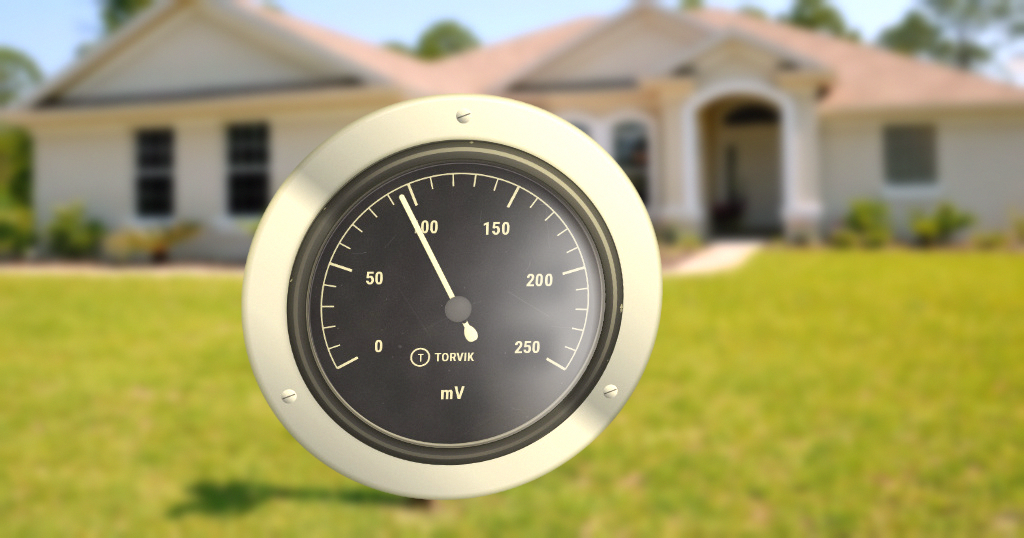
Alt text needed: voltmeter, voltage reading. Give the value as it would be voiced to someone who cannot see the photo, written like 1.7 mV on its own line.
95 mV
